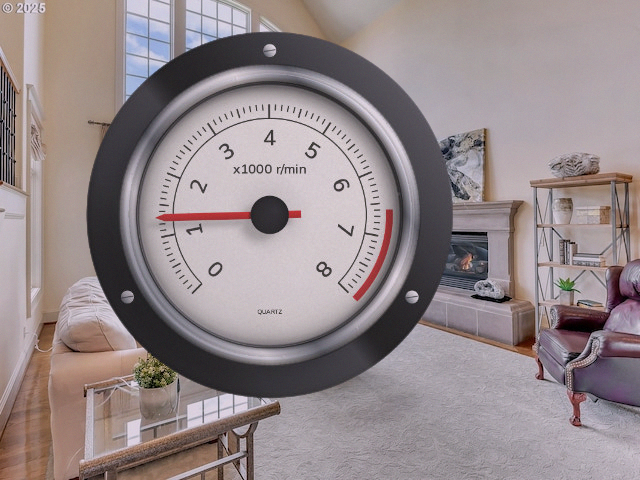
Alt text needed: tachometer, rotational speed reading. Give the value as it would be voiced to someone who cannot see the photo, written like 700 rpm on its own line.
1300 rpm
